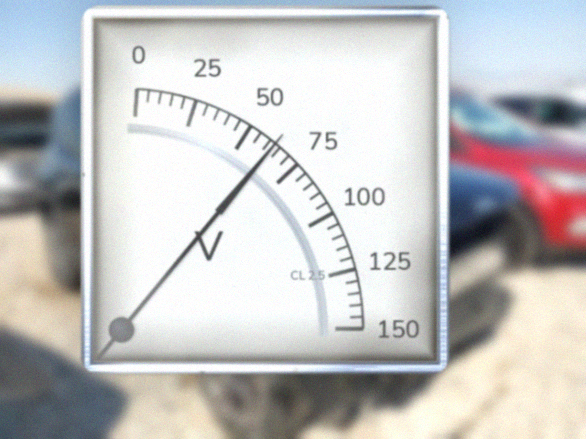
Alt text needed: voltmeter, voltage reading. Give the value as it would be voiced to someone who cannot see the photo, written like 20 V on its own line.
62.5 V
